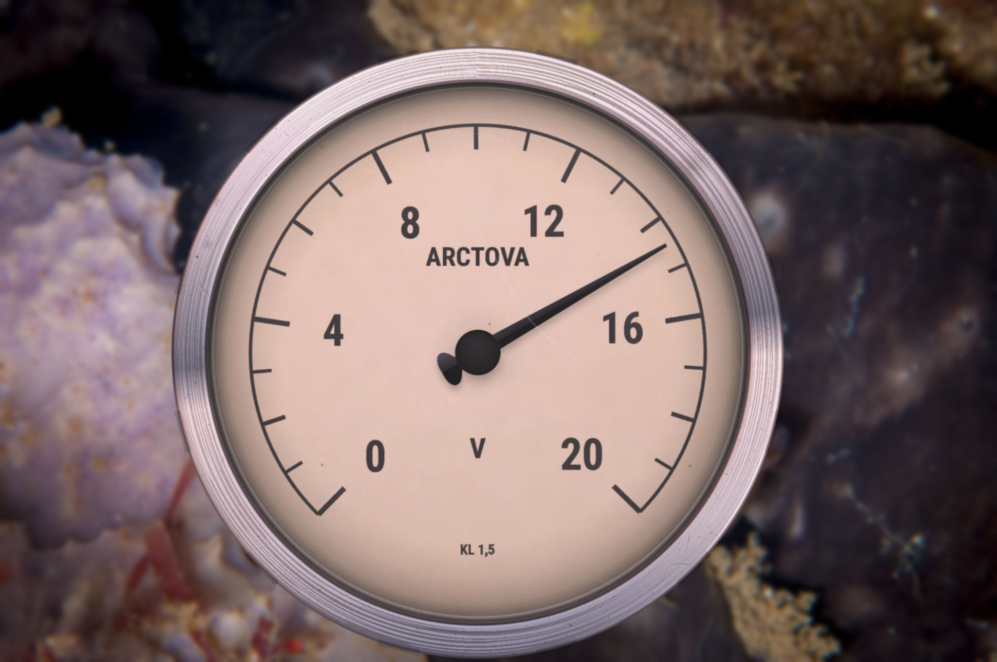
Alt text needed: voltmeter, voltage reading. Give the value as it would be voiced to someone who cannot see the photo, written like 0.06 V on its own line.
14.5 V
